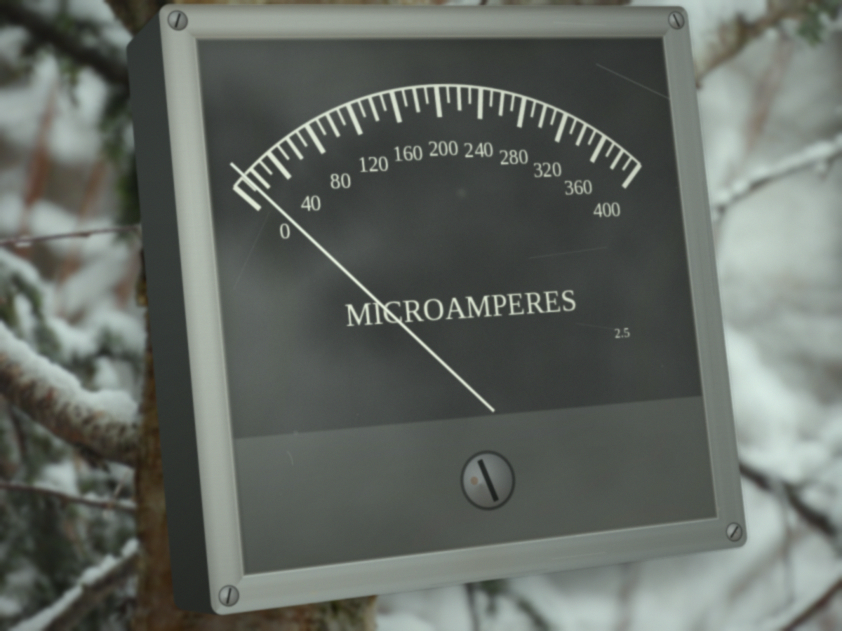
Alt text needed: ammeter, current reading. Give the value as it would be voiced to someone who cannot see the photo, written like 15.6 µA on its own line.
10 µA
